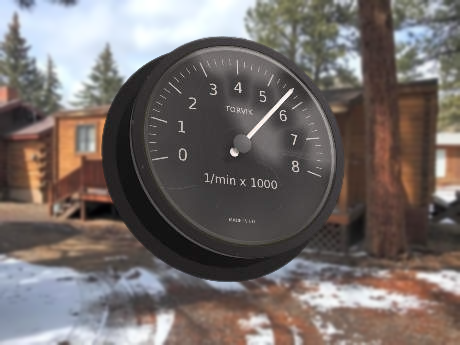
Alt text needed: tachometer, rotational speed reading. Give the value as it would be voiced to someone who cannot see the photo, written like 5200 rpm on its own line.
5600 rpm
